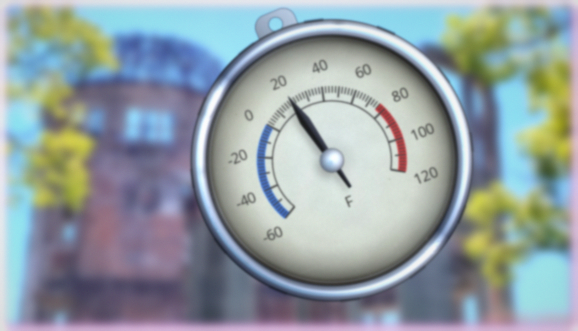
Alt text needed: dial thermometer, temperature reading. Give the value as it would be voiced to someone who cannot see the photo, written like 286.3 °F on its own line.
20 °F
